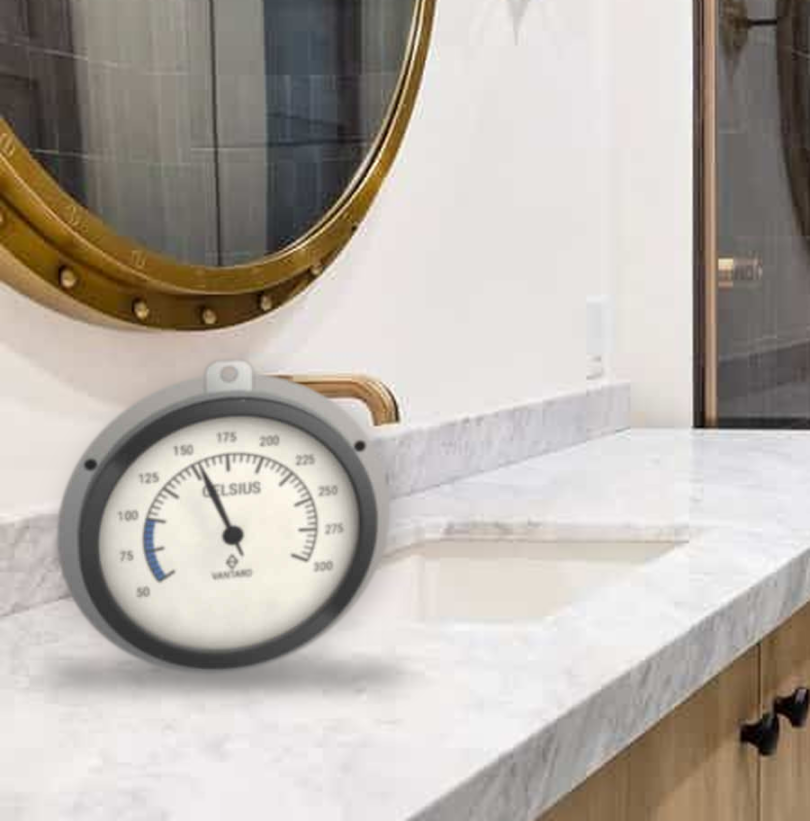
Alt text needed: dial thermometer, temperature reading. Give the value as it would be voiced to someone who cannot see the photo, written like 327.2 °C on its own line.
155 °C
